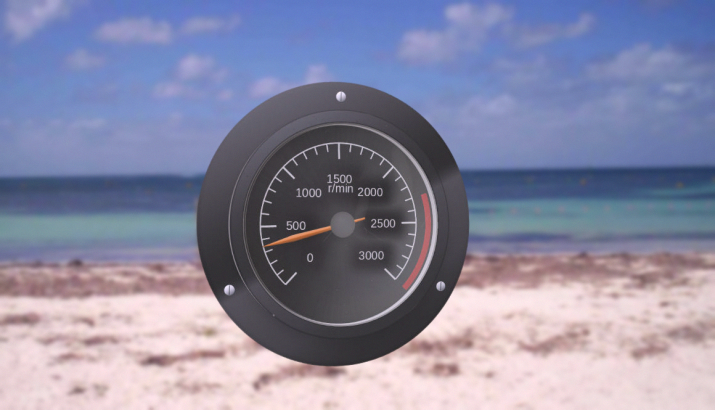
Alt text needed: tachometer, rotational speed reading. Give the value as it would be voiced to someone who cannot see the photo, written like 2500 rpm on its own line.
350 rpm
